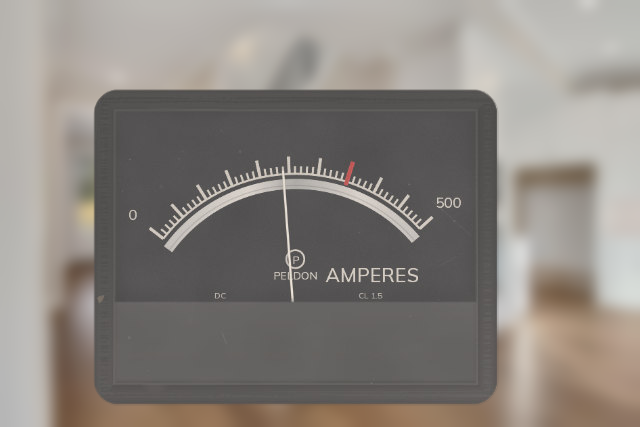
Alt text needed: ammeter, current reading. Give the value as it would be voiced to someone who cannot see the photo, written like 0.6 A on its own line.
240 A
